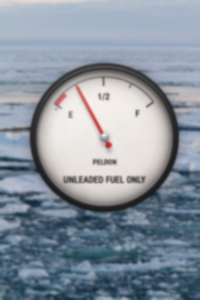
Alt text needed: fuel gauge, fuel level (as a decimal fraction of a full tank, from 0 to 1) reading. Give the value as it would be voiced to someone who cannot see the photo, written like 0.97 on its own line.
0.25
